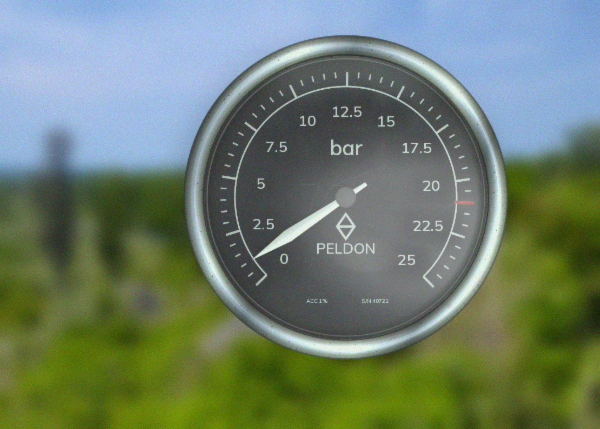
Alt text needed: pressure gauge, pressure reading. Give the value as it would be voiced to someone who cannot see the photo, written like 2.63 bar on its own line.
1 bar
